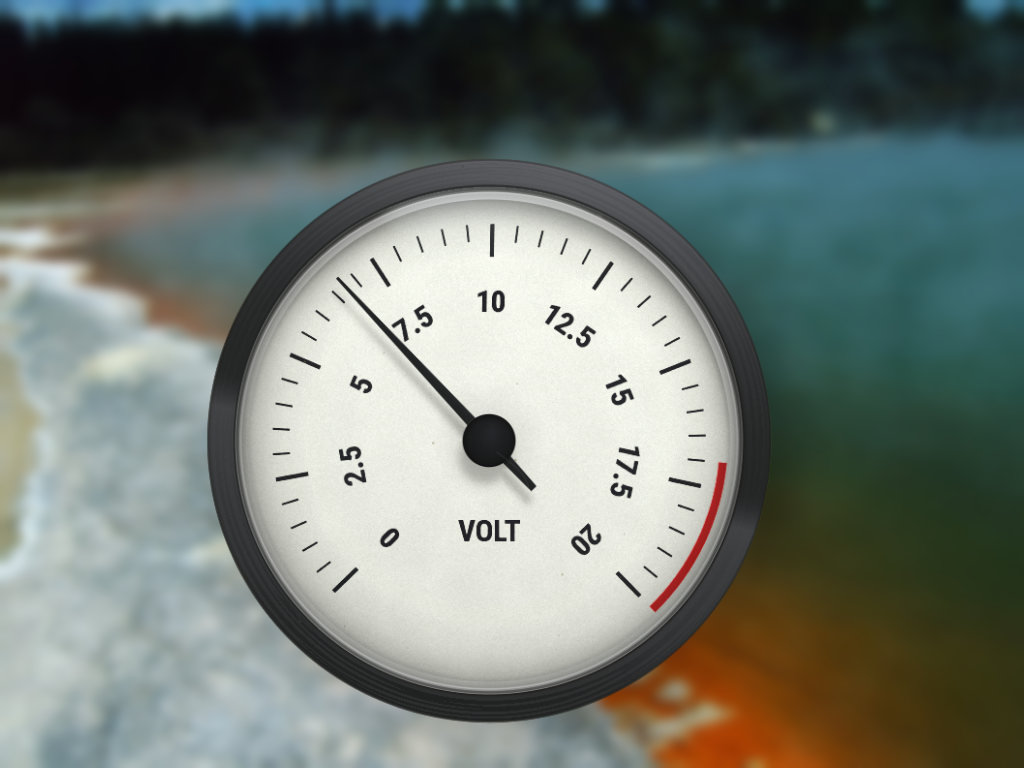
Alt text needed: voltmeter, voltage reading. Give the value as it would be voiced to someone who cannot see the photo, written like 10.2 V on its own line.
6.75 V
